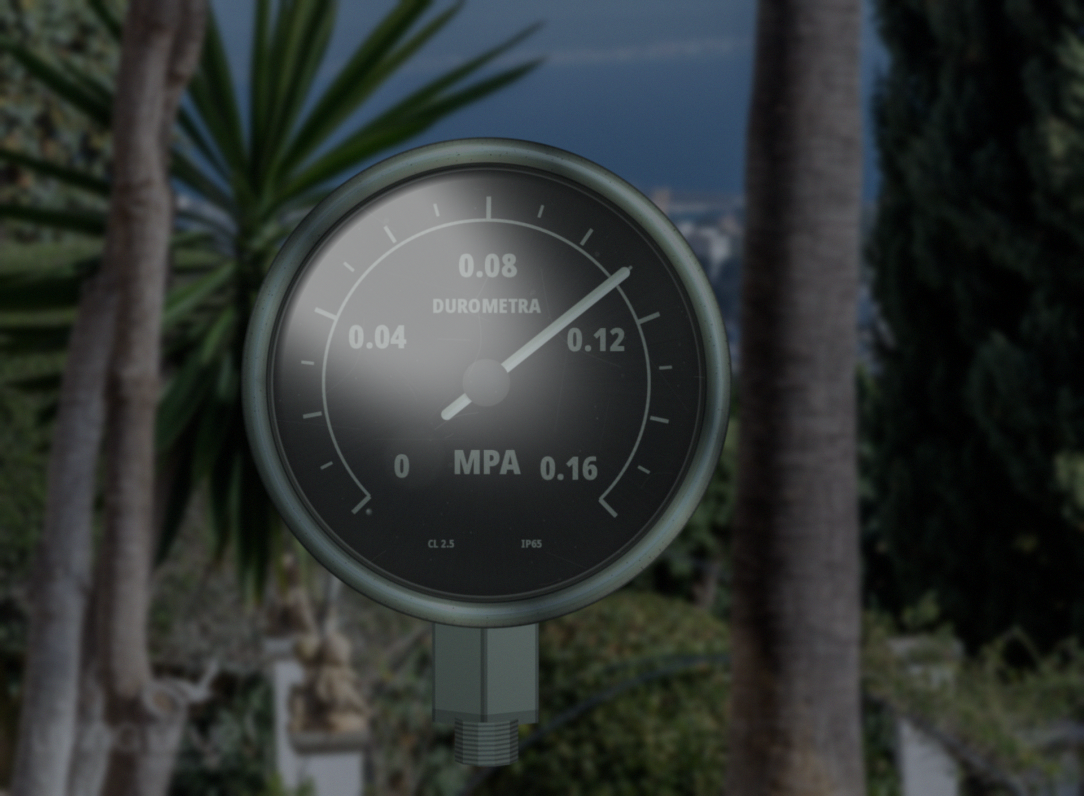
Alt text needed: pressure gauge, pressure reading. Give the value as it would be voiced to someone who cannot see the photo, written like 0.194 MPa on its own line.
0.11 MPa
